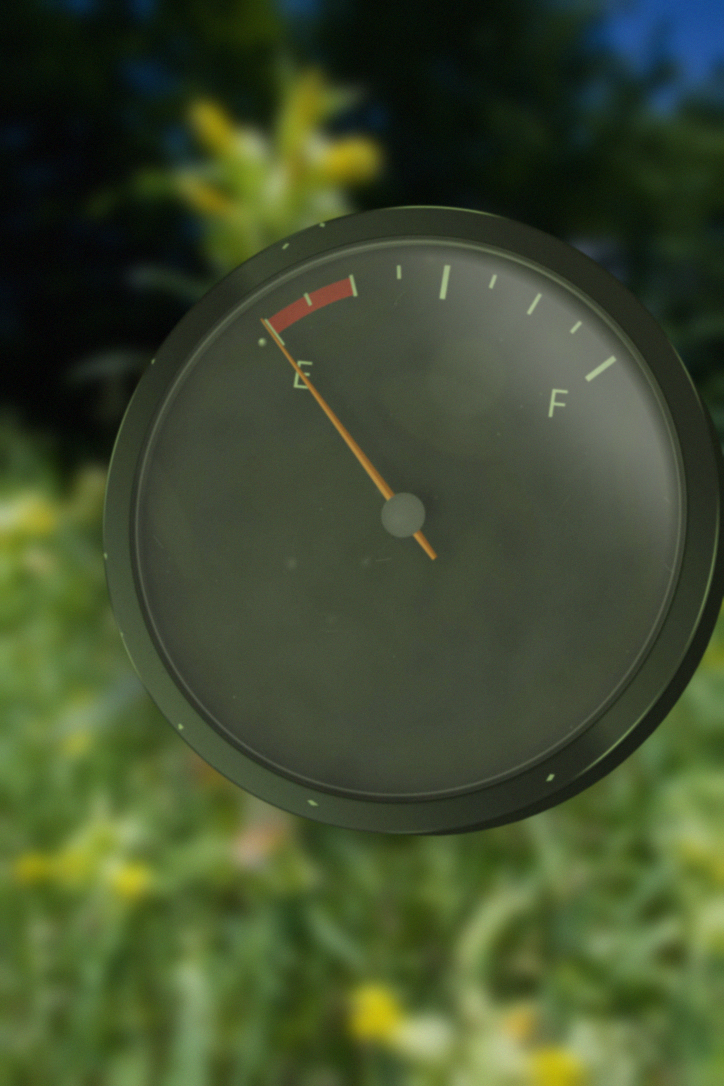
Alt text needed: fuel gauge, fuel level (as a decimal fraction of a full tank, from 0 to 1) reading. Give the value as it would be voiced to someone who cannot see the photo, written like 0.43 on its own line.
0
